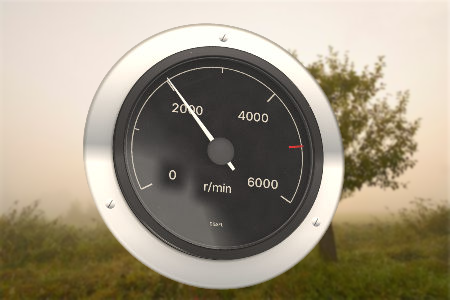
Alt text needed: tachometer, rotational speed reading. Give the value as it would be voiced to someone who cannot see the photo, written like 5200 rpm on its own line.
2000 rpm
